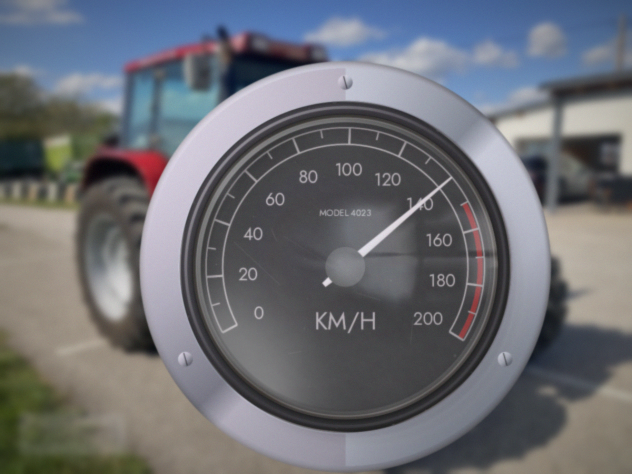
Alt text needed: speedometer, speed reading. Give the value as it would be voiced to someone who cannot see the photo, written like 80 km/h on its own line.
140 km/h
